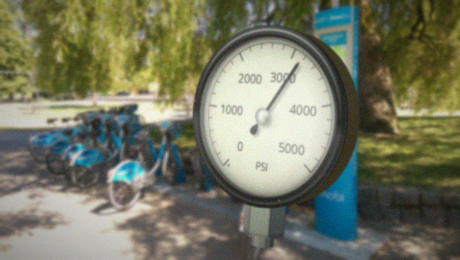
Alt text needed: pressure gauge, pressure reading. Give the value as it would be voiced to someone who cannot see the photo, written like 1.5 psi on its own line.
3200 psi
